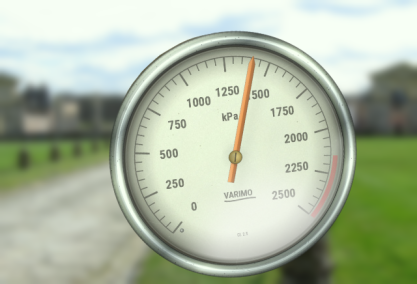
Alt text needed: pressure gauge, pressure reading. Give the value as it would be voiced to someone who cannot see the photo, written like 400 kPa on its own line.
1400 kPa
